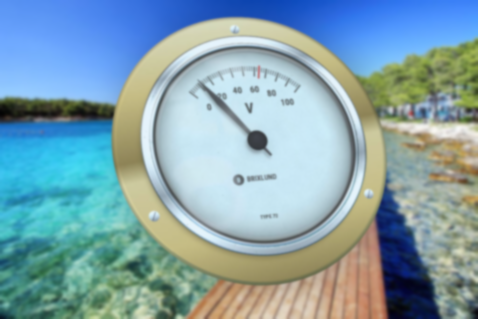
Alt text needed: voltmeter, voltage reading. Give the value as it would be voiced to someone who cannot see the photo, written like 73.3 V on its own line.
10 V
